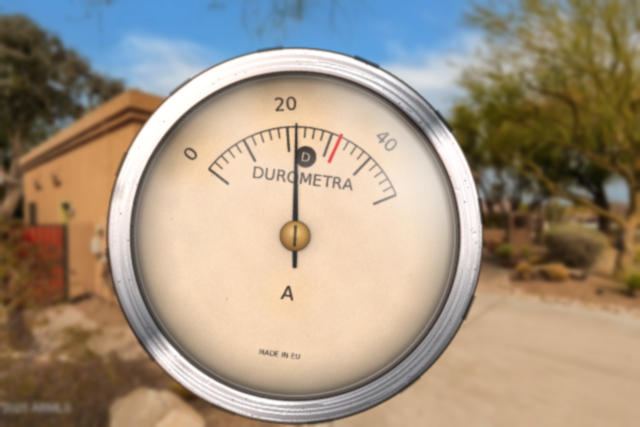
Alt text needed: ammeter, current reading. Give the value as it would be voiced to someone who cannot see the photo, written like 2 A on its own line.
22 A
